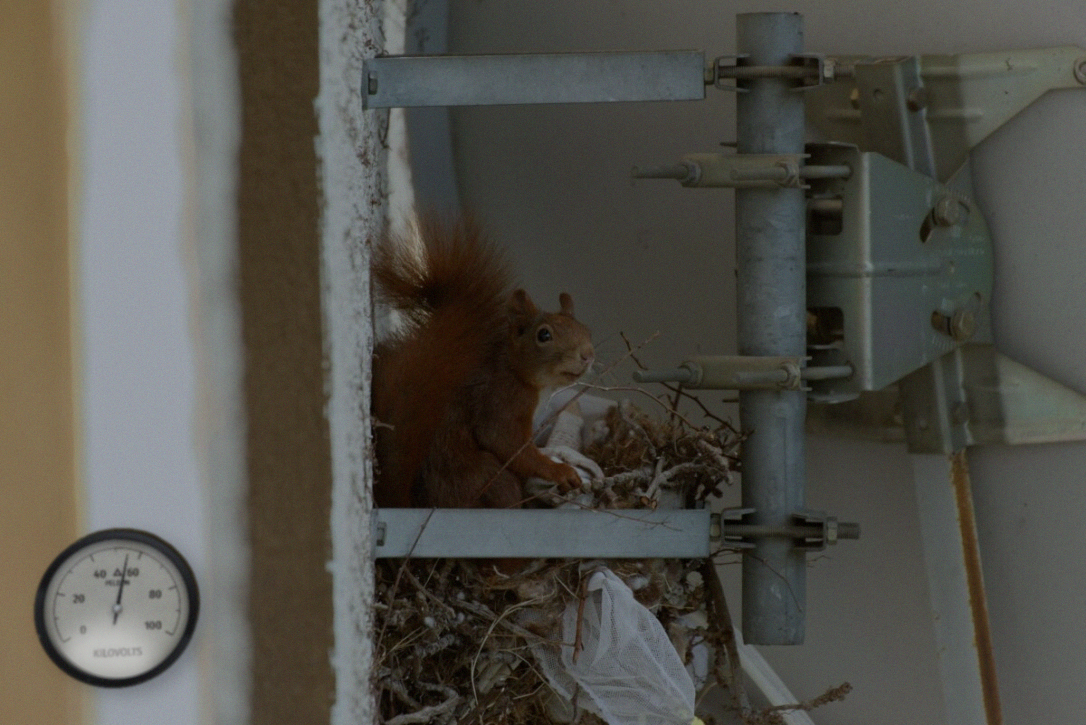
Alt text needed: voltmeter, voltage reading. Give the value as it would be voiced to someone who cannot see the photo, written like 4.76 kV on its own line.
55 kV
